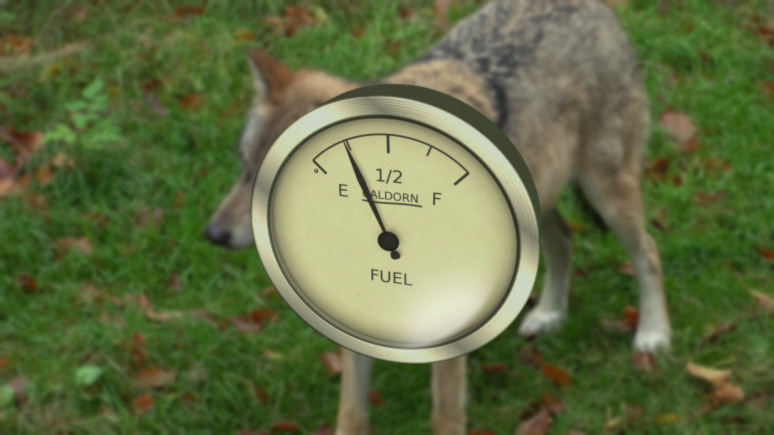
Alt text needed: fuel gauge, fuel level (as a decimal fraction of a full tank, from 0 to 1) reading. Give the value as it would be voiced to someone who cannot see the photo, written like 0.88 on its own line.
0.25
